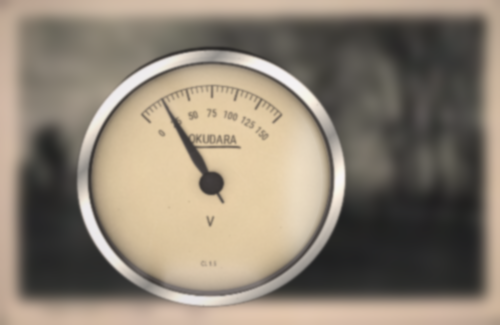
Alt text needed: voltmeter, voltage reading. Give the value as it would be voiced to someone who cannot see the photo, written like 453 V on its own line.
25 V
